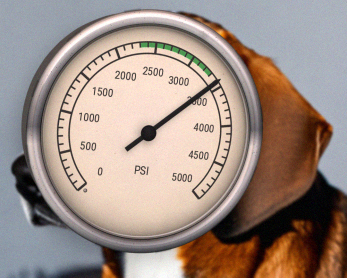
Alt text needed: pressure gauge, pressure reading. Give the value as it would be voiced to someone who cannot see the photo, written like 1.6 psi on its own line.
3400 psi
